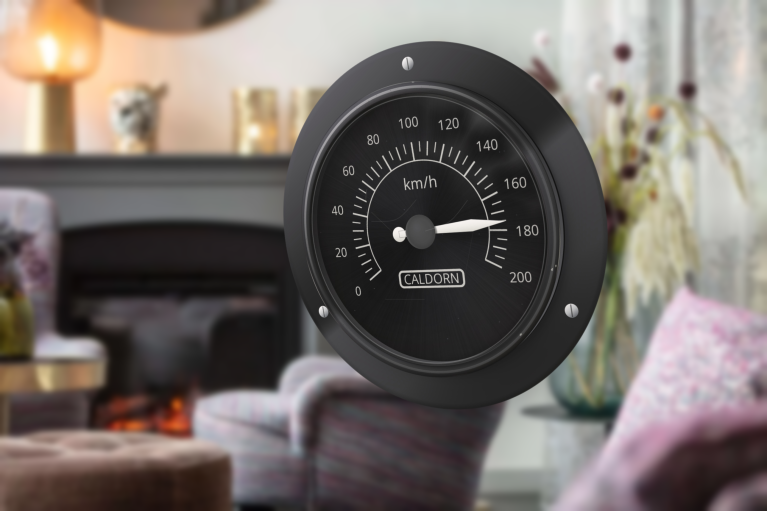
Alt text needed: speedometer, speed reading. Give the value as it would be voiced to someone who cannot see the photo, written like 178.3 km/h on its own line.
175 km/h
